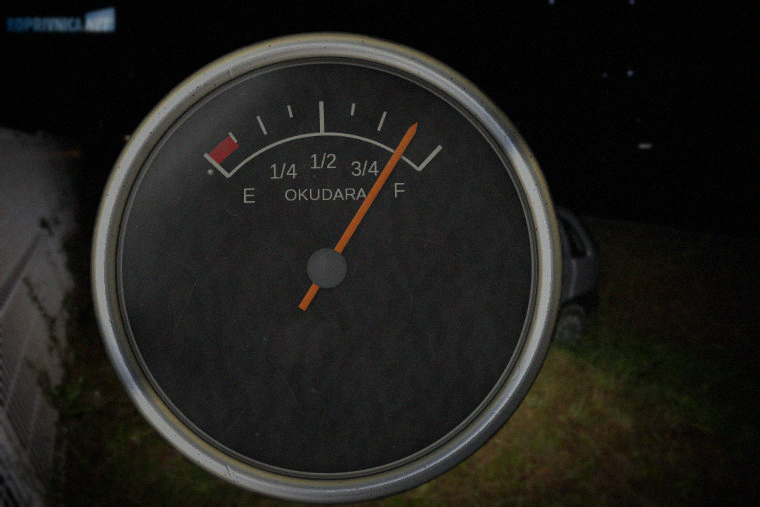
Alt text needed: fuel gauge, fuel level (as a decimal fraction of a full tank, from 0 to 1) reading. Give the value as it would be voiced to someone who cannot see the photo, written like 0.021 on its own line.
0.875
